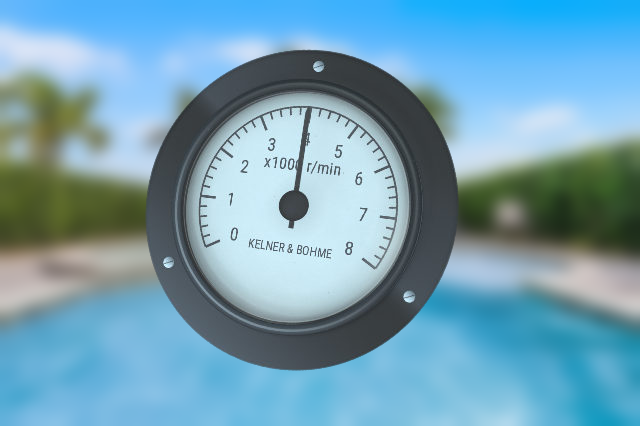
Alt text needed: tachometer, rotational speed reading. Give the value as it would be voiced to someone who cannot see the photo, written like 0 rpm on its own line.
4000 rpm
